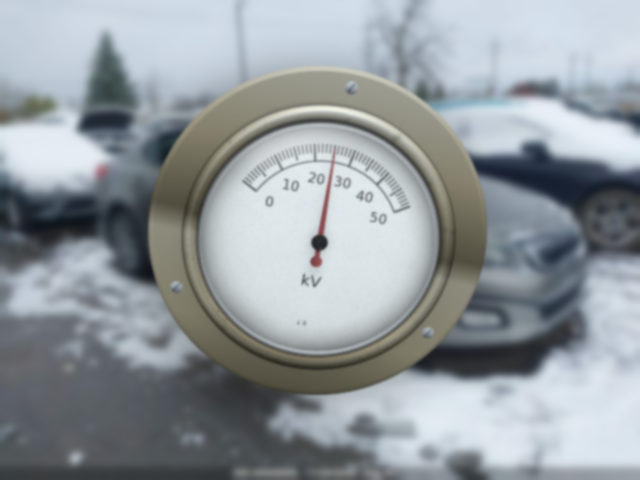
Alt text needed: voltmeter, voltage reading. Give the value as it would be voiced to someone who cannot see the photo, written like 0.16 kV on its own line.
25 kV
